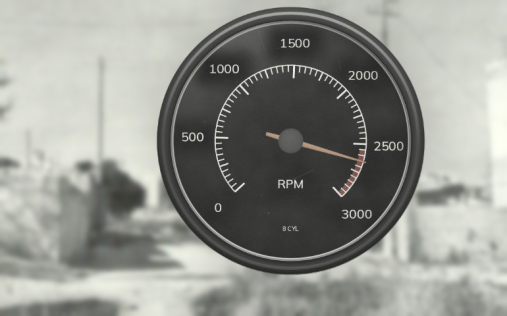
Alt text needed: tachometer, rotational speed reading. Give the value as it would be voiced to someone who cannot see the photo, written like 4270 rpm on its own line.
2650 rpm
